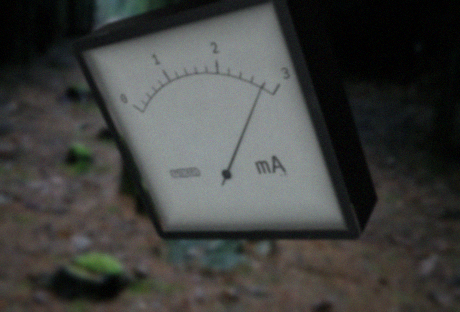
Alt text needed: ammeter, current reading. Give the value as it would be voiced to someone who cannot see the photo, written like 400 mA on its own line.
2.8 mA
